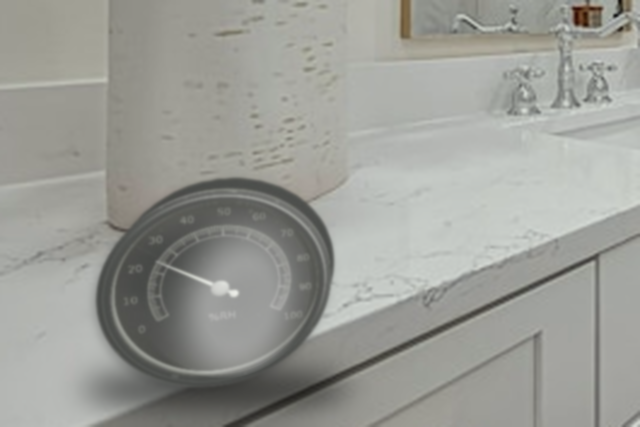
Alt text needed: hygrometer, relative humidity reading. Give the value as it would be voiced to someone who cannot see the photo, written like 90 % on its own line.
25 %
